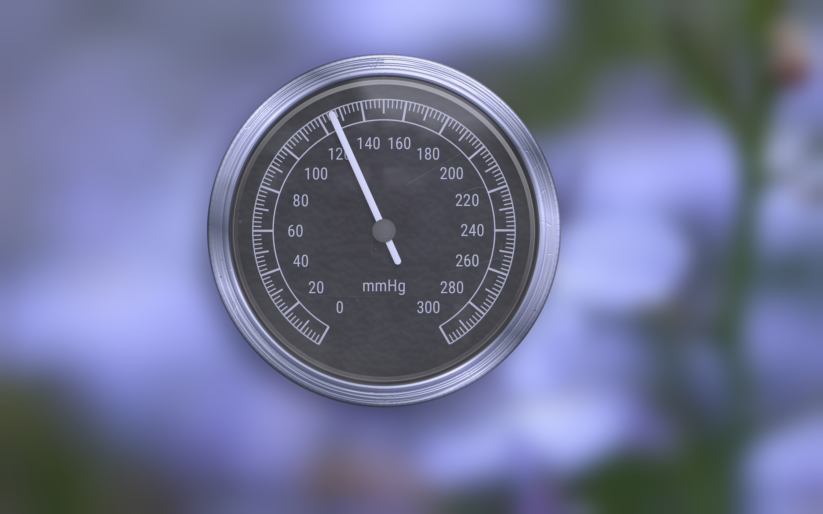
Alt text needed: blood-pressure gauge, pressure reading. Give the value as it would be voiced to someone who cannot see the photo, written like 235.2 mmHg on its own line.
126 mmHg
